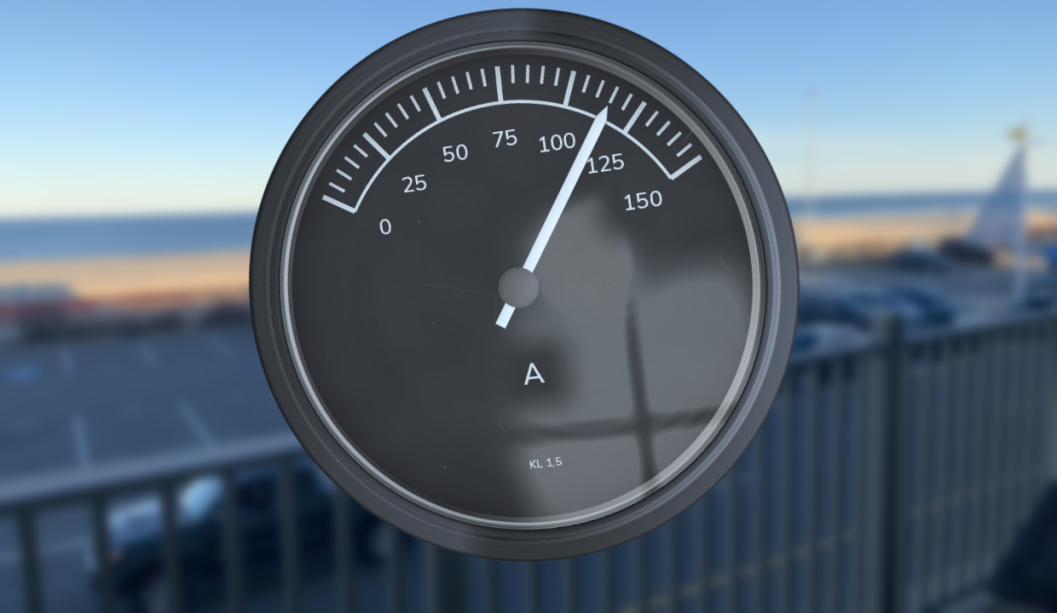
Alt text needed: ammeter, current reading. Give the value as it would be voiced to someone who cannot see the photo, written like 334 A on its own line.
115 A
